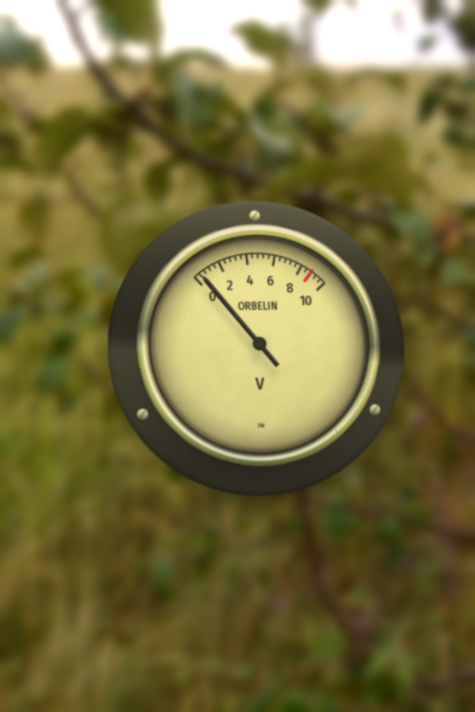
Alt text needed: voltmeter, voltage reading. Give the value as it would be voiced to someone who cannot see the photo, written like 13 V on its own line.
0.4 V
